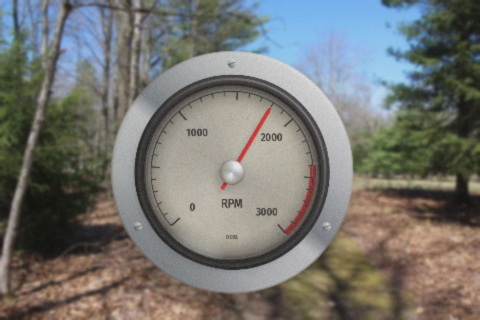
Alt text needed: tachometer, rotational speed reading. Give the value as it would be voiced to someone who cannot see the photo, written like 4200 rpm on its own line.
1800 rpm
